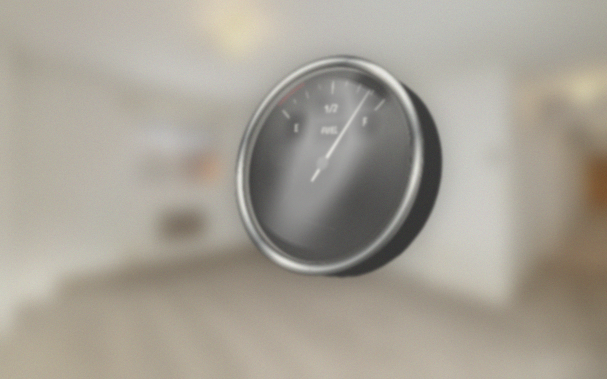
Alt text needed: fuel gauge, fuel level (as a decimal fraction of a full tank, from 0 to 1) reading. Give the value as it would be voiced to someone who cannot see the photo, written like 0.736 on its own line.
0.875
